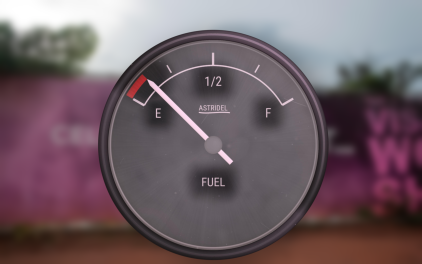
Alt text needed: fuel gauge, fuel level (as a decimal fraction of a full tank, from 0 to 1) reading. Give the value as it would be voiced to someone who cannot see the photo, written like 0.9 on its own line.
0.125
